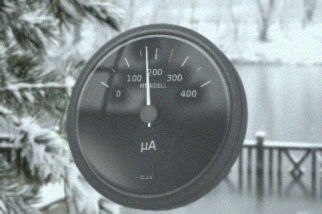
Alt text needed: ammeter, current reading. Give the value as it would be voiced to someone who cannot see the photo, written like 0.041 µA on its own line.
175 µA
